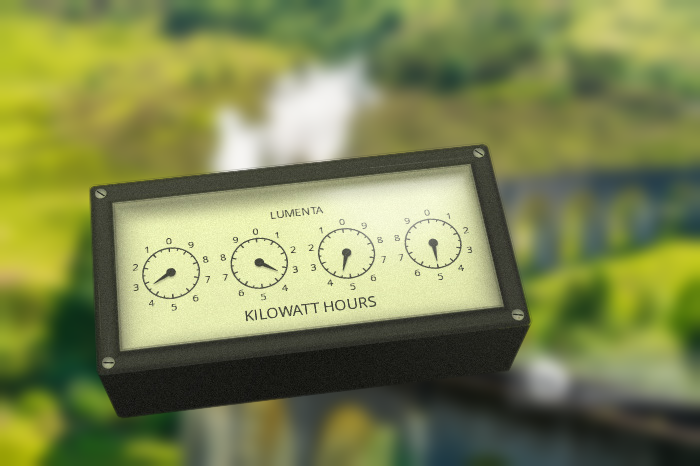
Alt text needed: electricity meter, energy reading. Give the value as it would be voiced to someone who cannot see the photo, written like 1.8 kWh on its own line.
3345 kWh
